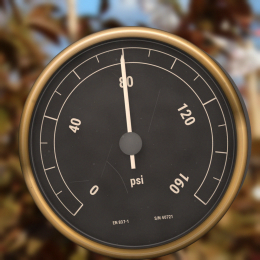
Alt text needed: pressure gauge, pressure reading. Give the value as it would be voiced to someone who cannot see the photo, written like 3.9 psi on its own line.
80 psi
